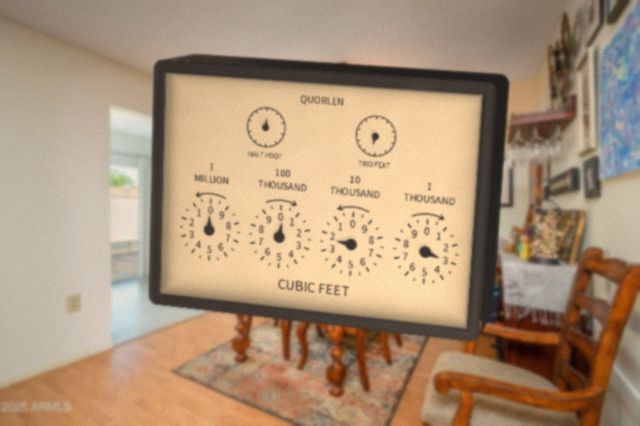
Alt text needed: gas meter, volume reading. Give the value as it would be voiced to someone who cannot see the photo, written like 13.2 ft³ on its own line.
2300 ft³
